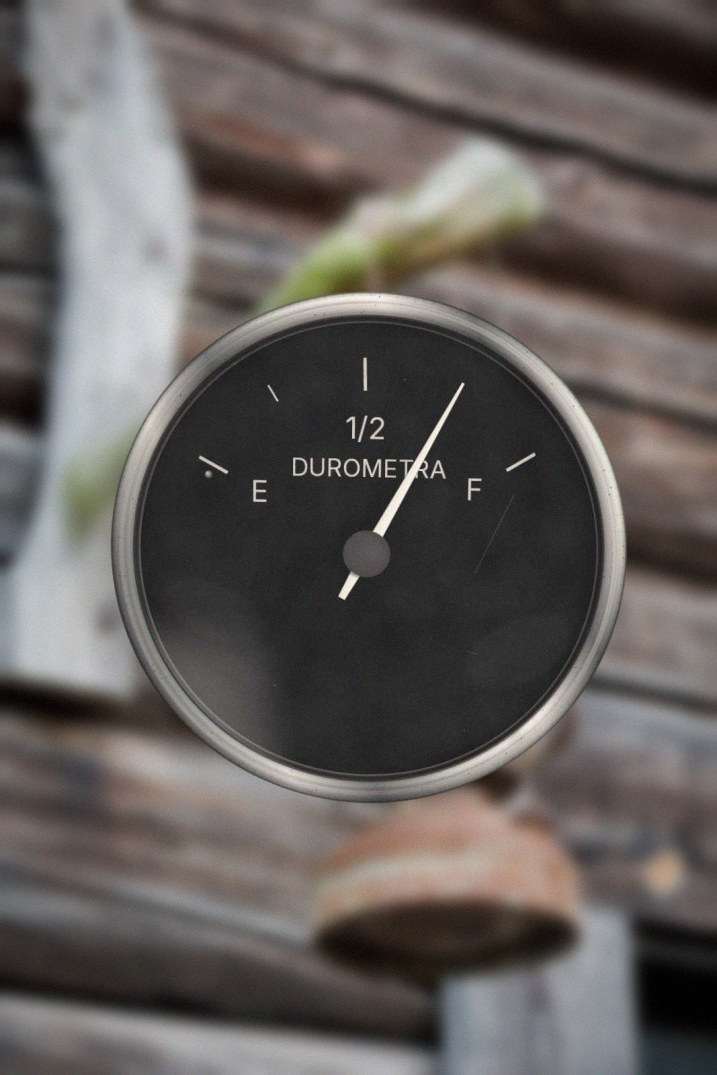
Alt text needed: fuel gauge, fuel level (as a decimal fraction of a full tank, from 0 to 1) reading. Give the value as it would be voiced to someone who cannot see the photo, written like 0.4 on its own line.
0.75
